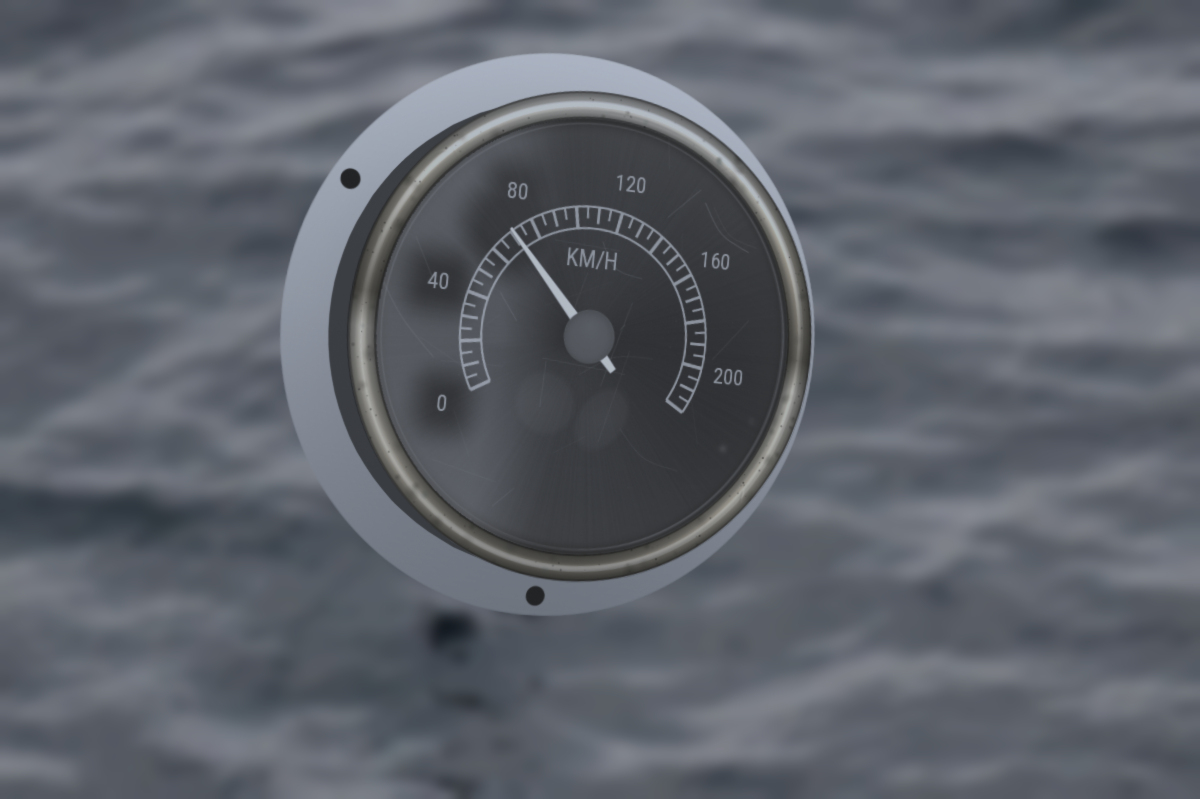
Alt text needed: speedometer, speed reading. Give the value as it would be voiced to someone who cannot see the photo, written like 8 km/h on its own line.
70 km/h
